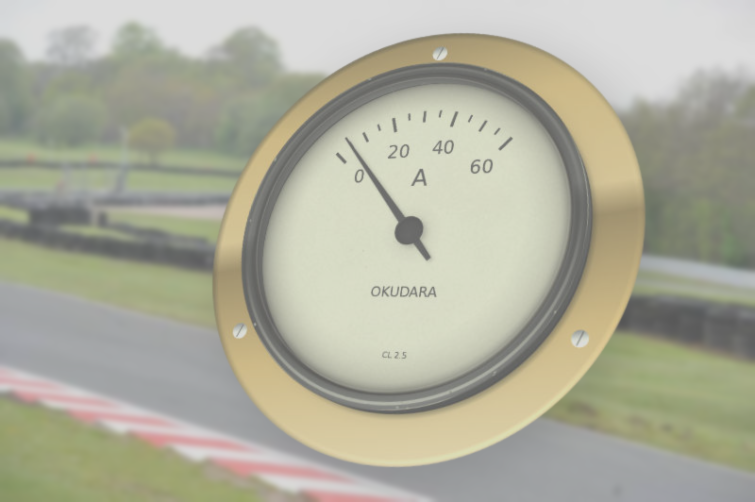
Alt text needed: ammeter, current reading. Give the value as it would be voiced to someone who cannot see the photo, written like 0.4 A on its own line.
5 A
